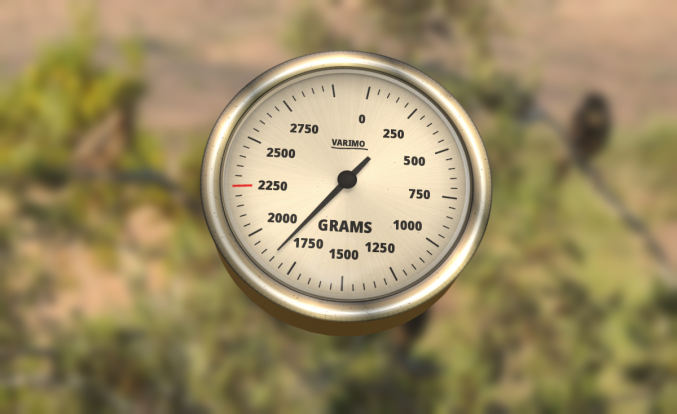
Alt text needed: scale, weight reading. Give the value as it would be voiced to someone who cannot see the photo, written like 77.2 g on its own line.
1850 g
